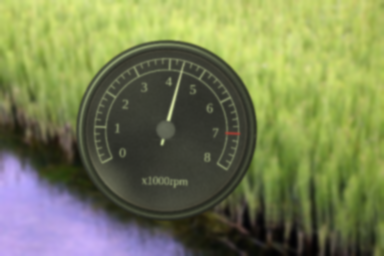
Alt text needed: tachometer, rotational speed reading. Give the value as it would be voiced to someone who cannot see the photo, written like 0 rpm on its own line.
4400 rpm
